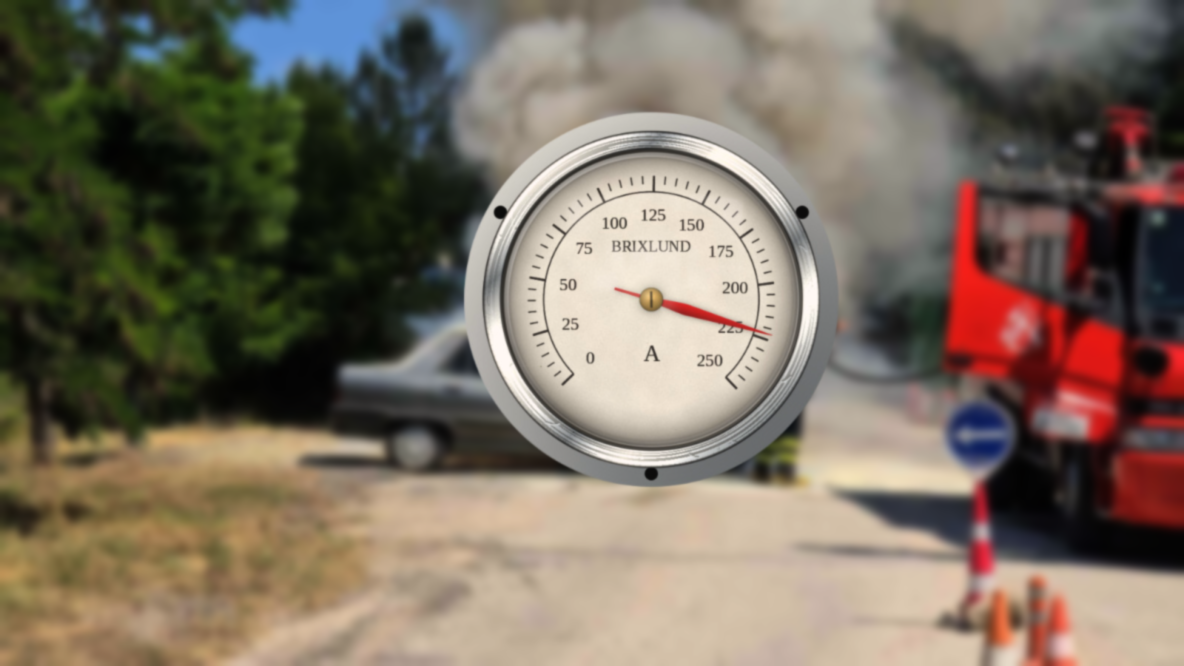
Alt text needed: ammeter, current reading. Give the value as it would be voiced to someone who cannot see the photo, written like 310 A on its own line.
222.5 A
